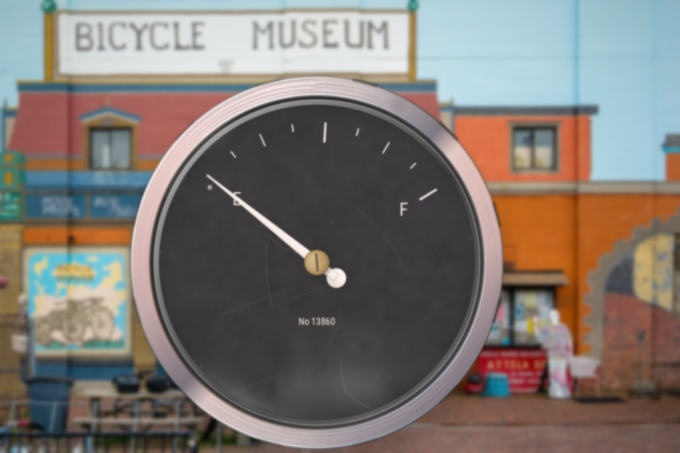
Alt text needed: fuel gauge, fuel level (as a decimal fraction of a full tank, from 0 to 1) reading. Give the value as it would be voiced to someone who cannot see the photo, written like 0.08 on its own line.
0
